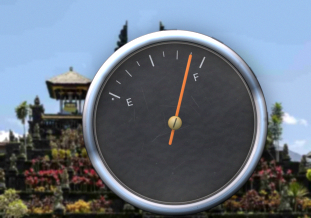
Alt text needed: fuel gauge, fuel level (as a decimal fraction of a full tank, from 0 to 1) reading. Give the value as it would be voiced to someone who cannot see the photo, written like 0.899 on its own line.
0.875
